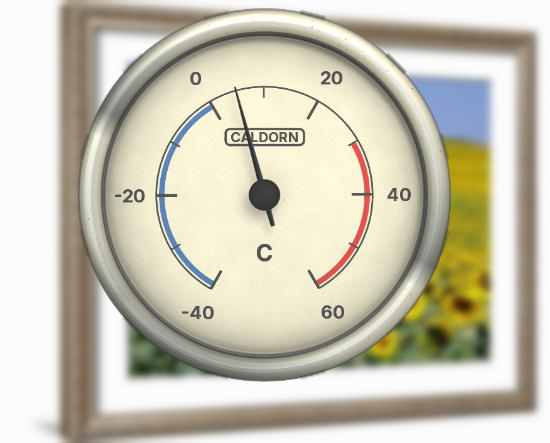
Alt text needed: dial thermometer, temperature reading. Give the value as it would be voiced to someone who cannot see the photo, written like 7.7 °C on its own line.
5 °C
